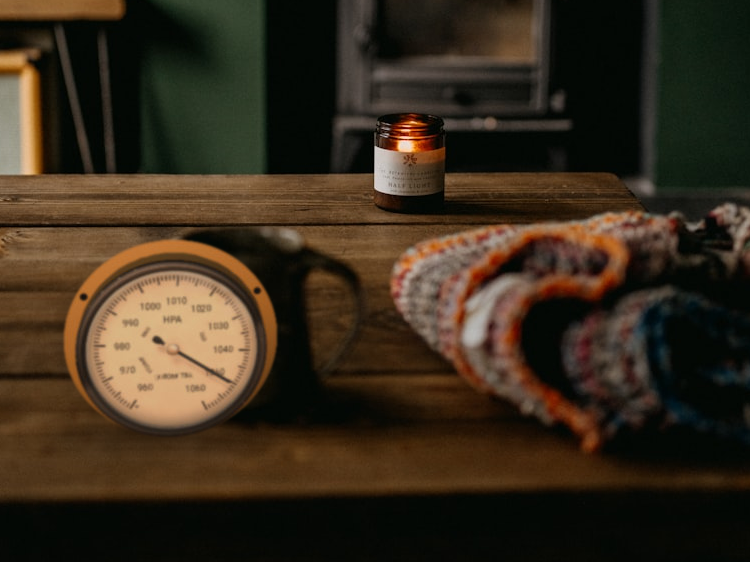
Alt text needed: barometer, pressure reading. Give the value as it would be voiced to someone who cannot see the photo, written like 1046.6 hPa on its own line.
1050 hPa
